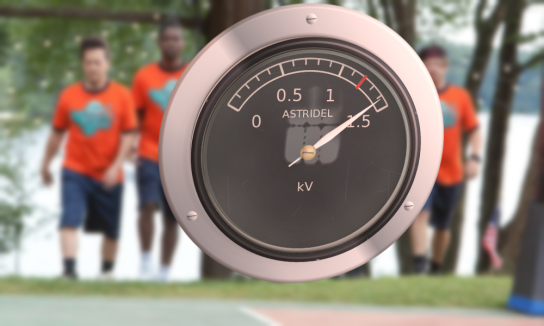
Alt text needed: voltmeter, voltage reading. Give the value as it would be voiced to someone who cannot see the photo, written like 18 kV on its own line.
1.4 kV
